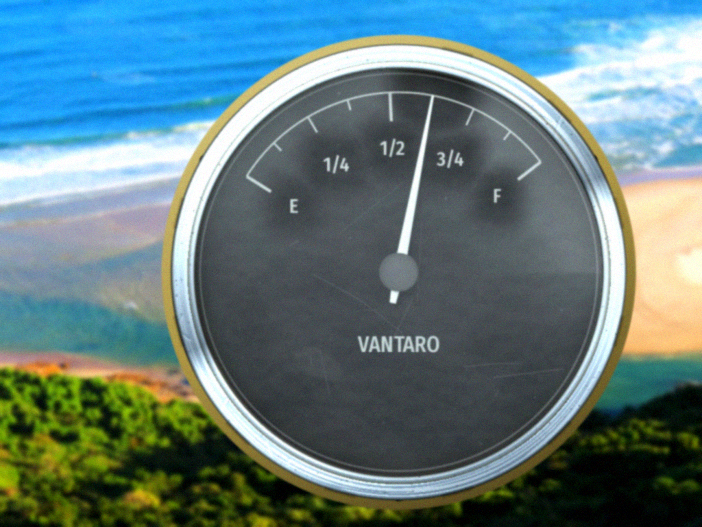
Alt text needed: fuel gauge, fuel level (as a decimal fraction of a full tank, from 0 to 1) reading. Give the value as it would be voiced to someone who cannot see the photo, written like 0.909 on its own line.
0.625
